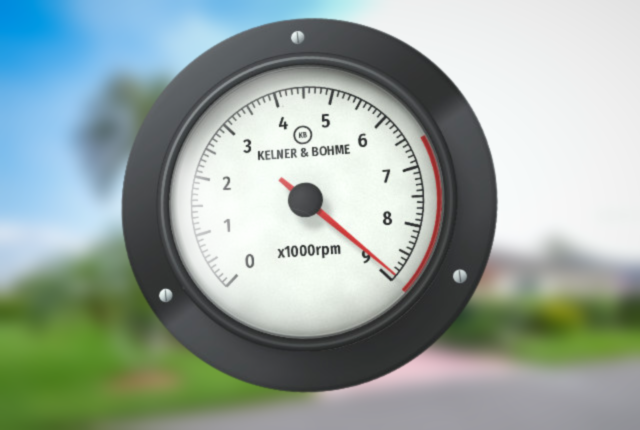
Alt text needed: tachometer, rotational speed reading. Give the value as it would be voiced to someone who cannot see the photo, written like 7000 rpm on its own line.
8900 rpm
